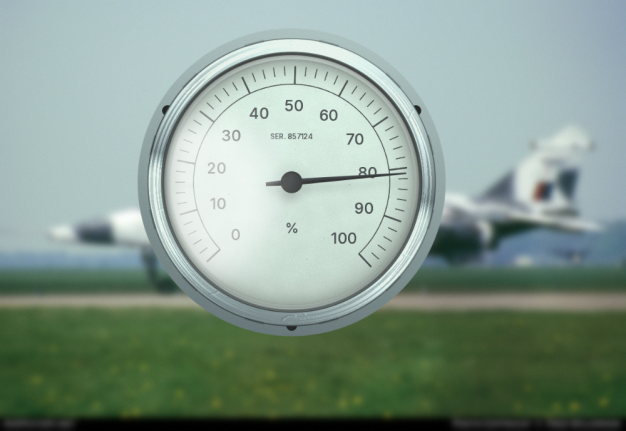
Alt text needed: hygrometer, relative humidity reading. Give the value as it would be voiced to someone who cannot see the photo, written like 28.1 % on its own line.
81 %
